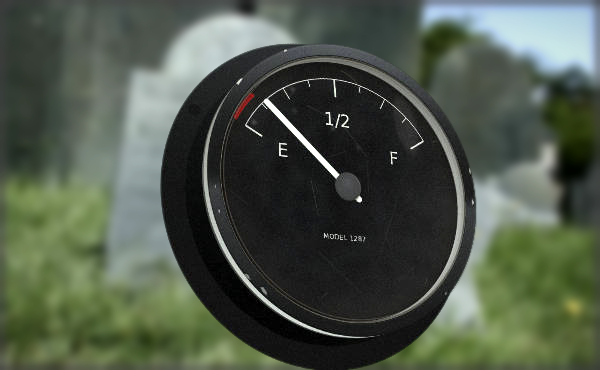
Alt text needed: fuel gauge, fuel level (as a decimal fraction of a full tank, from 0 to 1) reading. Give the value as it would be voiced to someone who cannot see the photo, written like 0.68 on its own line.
0.125
